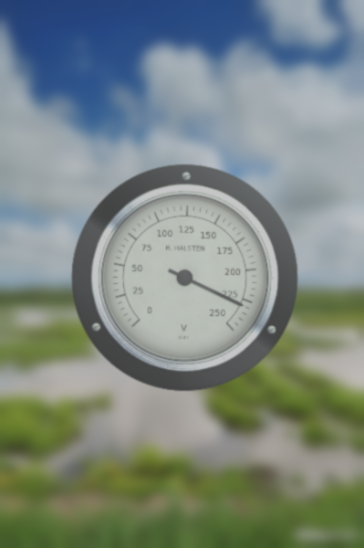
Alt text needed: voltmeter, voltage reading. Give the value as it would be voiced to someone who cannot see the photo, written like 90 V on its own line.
230 V
